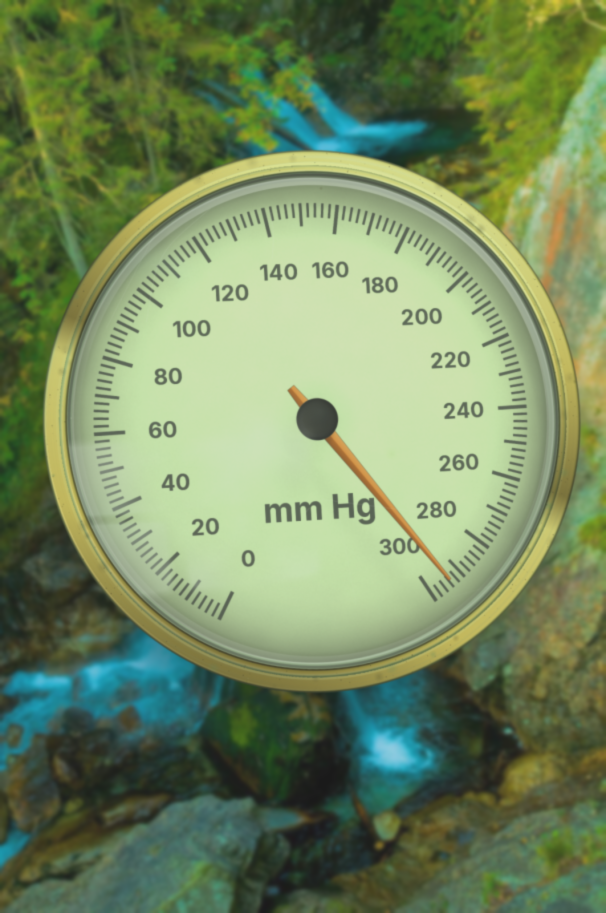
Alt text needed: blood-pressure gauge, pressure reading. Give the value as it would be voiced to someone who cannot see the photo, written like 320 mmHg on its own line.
294 mmHg
